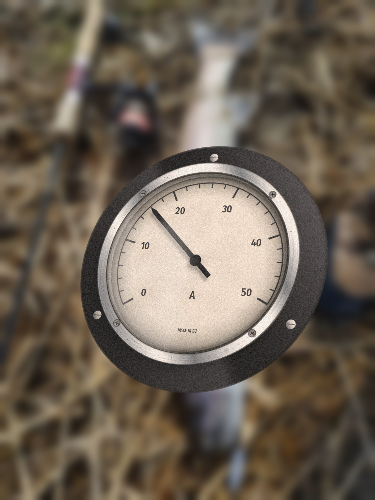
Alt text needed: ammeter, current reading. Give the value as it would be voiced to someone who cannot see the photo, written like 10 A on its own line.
16 A
